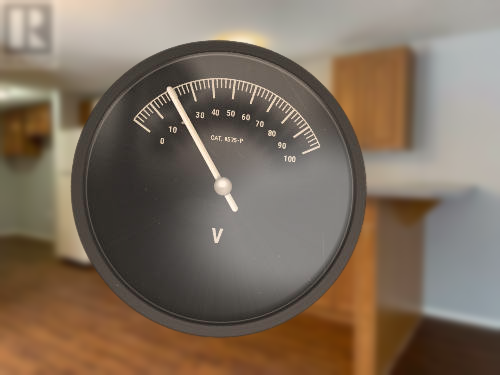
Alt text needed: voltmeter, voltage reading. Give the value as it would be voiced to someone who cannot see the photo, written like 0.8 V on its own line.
20 V
